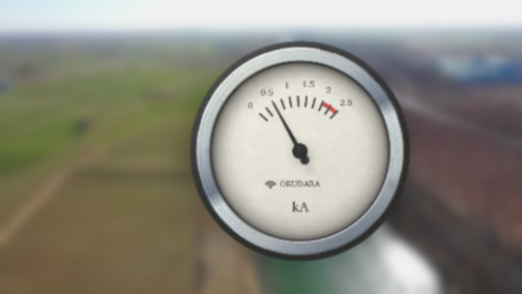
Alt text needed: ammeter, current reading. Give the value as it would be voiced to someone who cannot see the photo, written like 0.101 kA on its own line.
0.5 kA
